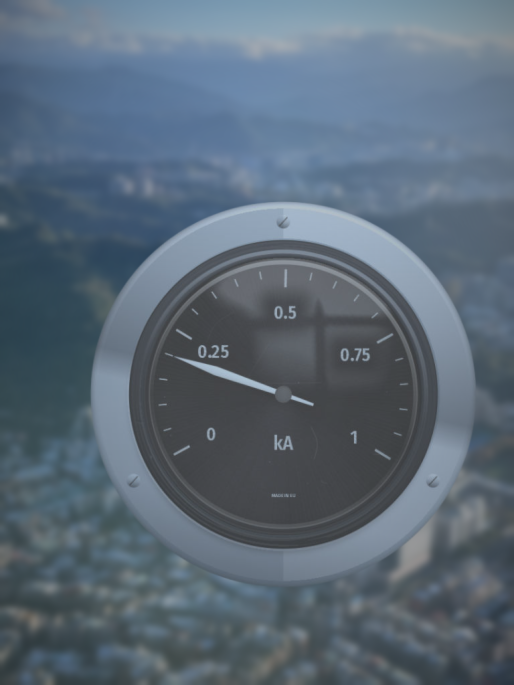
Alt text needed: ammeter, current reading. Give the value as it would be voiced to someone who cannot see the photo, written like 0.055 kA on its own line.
0.2 kA
